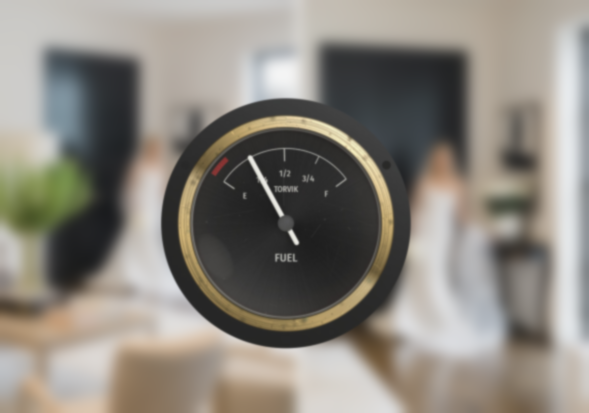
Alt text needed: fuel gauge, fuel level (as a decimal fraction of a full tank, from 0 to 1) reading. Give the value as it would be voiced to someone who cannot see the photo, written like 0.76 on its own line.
0.25
